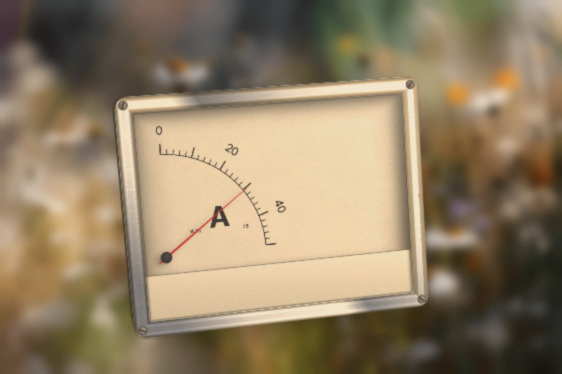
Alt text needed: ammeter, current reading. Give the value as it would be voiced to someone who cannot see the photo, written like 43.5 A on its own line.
30 A
